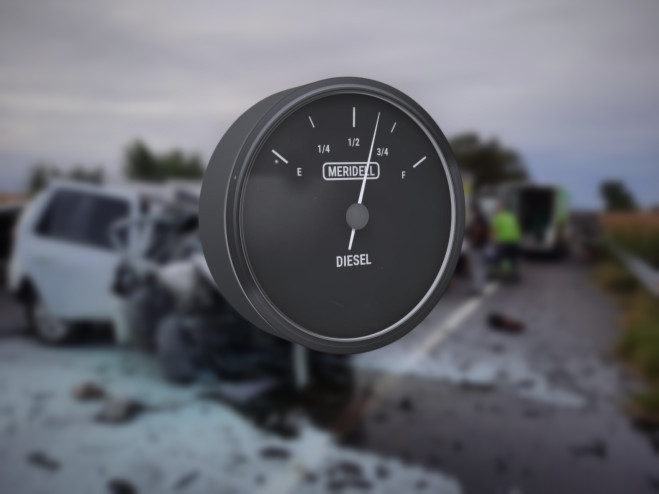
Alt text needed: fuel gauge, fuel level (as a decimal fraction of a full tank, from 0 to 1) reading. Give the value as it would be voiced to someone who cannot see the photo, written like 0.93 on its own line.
0.625
